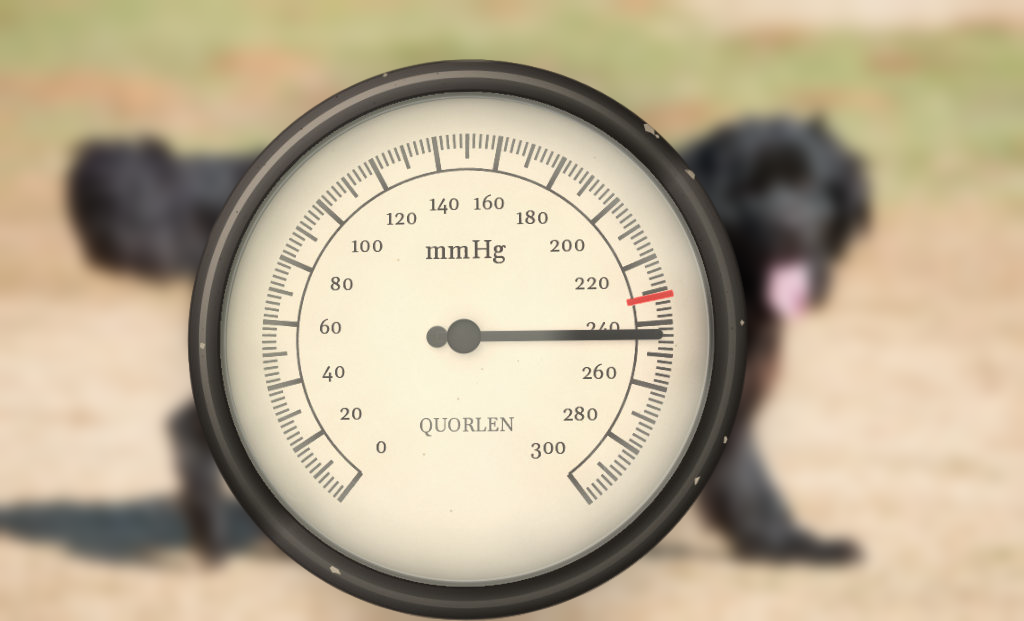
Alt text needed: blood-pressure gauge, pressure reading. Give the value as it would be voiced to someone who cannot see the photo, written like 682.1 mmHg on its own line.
244 mmHg
